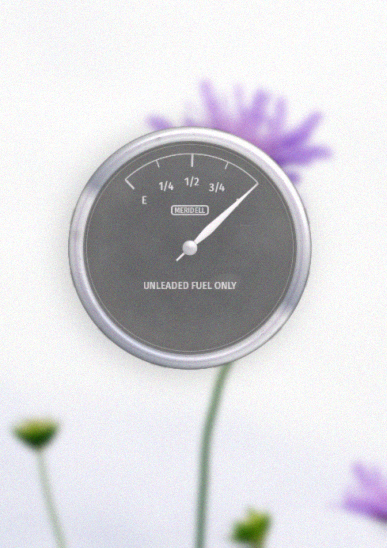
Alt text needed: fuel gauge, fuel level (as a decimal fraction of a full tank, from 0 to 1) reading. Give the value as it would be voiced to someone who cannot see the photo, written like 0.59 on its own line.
1
